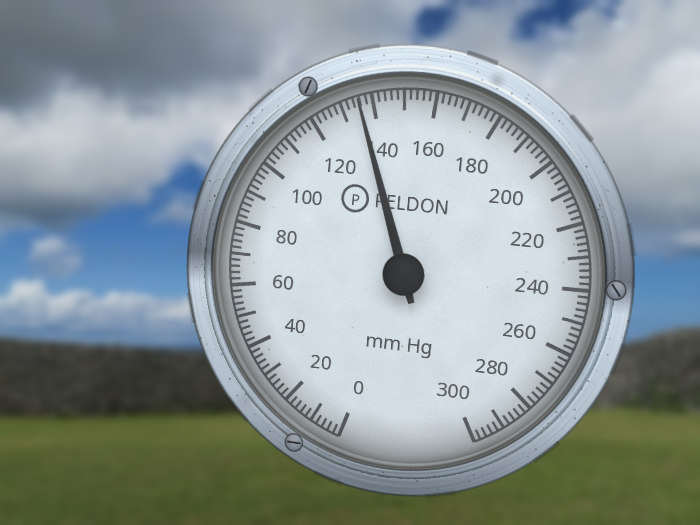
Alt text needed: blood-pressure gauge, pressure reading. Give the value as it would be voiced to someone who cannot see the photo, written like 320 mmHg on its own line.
136 mmHg
